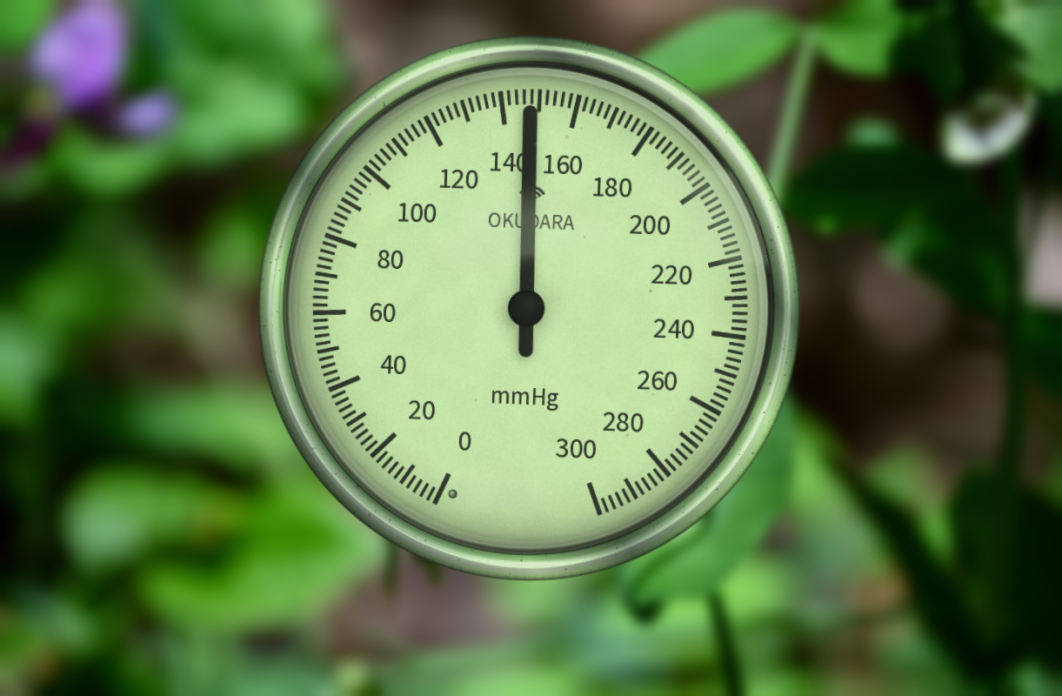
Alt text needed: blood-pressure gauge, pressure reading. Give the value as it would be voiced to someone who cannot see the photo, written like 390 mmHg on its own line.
148 mmHg
